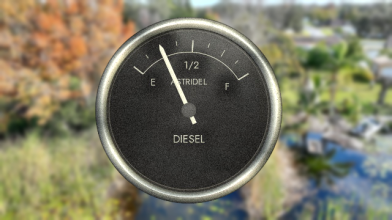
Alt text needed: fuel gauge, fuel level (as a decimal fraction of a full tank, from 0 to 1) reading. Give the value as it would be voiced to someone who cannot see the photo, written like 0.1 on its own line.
0.25
